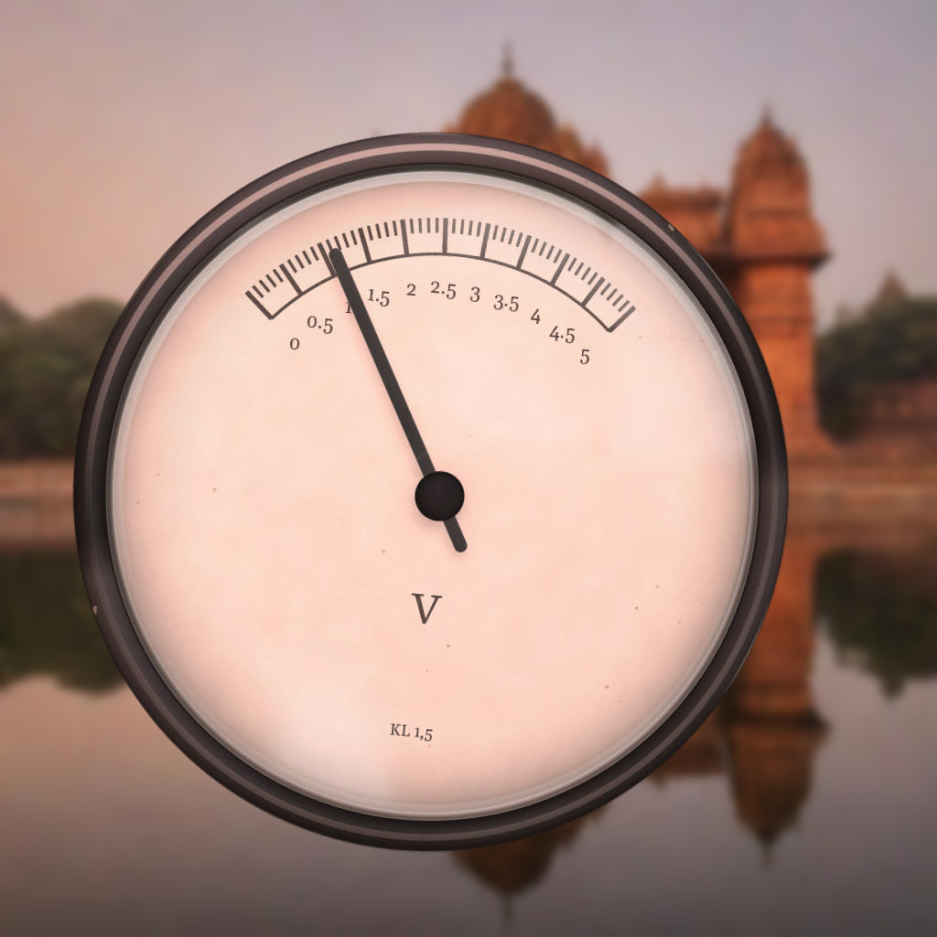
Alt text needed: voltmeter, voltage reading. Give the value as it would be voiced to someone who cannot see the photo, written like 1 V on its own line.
1.1 V
